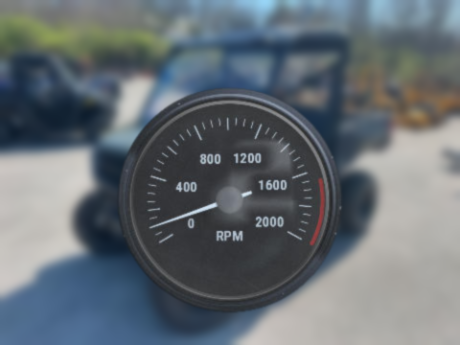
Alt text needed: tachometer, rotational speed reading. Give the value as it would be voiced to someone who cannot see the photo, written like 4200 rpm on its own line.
100 rpm
